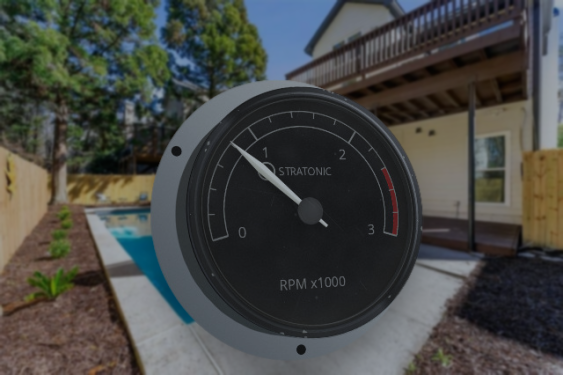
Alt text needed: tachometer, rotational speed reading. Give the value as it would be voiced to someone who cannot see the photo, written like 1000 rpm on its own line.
800 rpm
